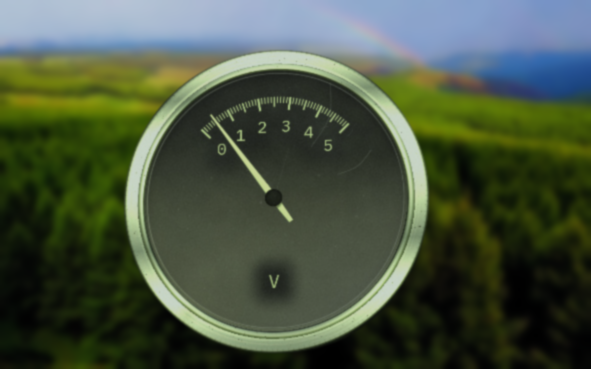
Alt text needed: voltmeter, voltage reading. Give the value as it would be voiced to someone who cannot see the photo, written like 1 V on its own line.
0.5 V
